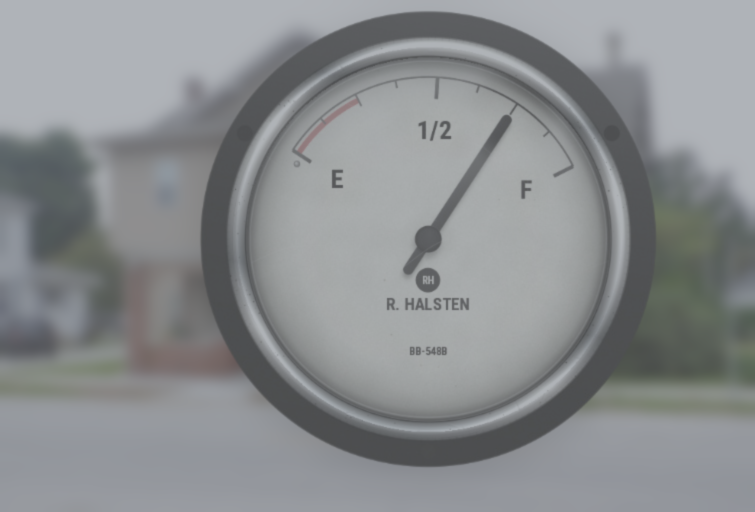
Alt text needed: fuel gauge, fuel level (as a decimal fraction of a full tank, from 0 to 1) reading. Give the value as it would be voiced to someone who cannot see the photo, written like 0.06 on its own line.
0.75
